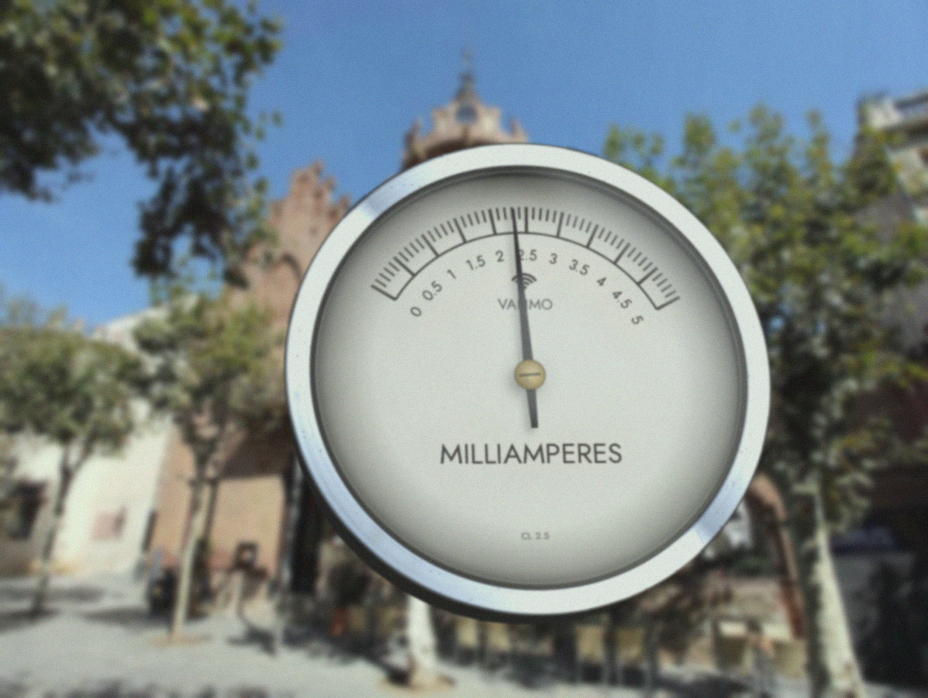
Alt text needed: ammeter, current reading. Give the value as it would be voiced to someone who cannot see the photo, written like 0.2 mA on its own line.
2.3 mA
